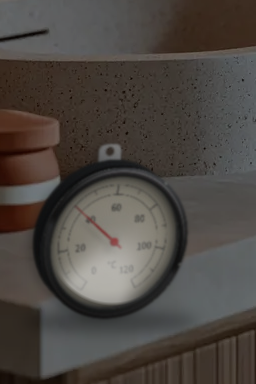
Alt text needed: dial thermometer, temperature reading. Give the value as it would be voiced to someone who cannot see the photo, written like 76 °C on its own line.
40 °C
